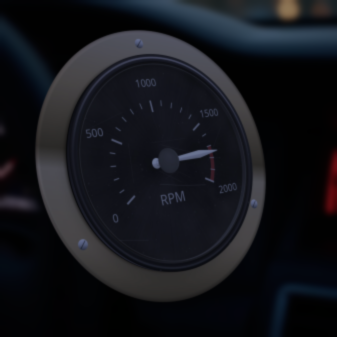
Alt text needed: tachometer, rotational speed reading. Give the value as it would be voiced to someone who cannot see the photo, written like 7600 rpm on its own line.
1750 rpm
